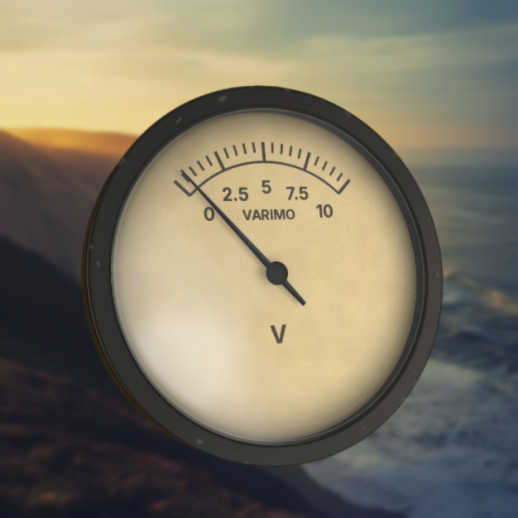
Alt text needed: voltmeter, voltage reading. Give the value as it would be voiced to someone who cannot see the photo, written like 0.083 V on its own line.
0.5 V
